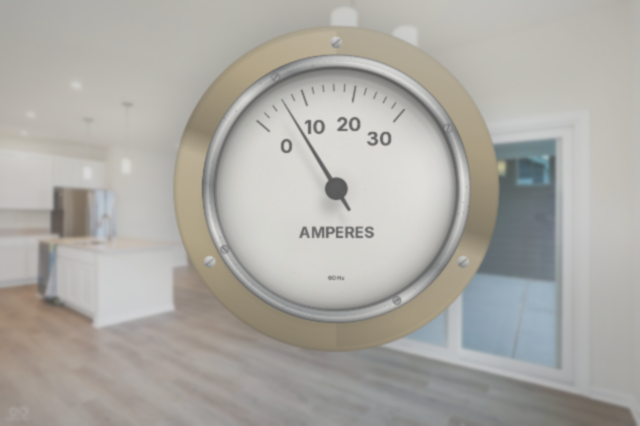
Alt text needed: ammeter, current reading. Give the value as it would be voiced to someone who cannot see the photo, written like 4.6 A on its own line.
6 A
